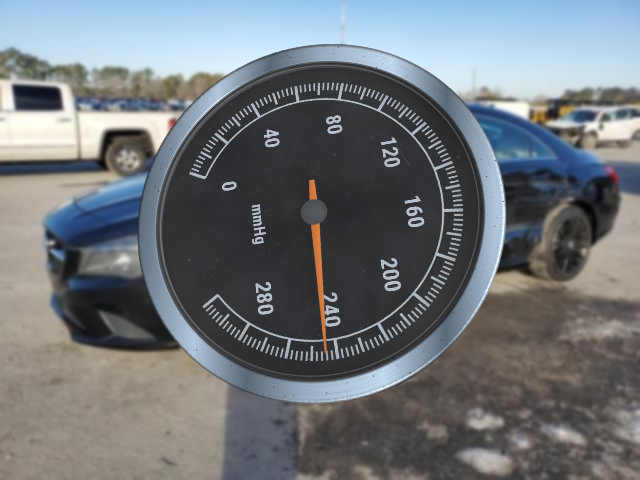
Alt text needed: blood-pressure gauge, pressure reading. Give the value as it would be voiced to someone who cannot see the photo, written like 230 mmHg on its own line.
244 mmHg
